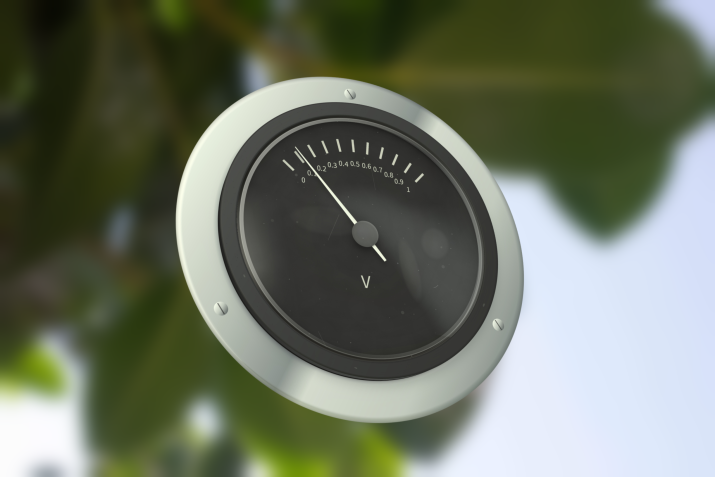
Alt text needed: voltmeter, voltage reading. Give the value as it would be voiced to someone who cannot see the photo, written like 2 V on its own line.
0.1 V
